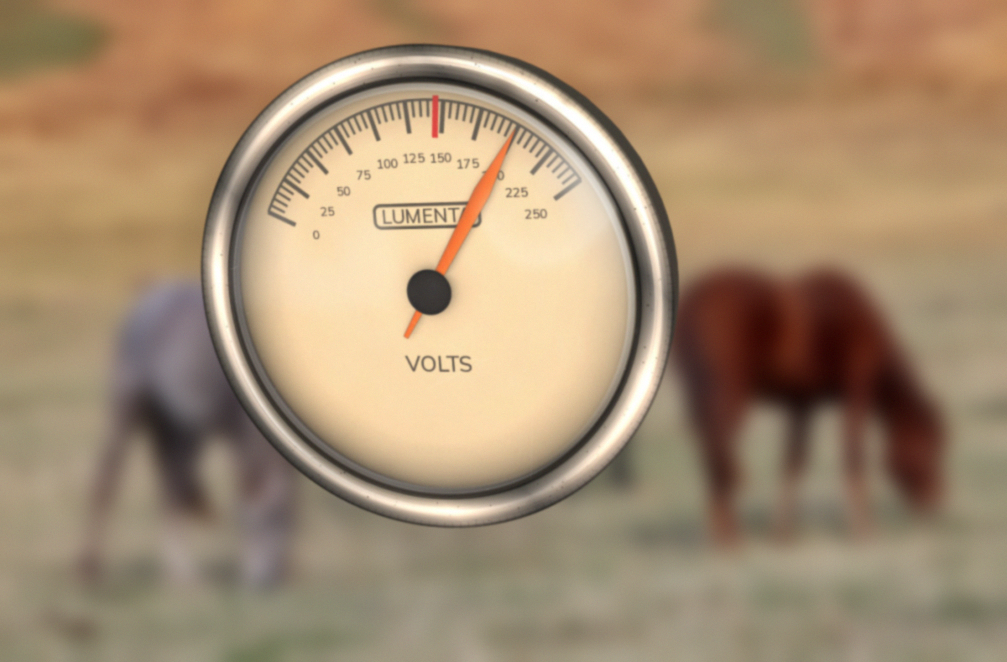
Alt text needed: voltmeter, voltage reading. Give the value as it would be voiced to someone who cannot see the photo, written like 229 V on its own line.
200 V
